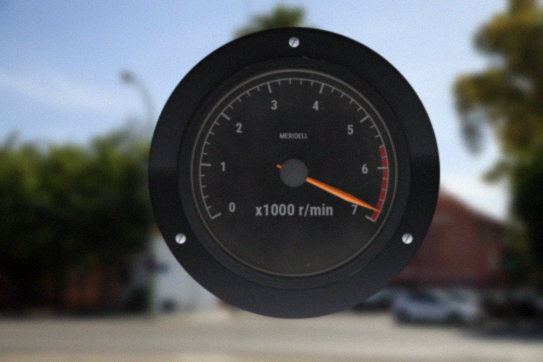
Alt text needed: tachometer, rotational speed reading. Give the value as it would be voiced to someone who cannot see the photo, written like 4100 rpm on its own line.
6800 rpm
